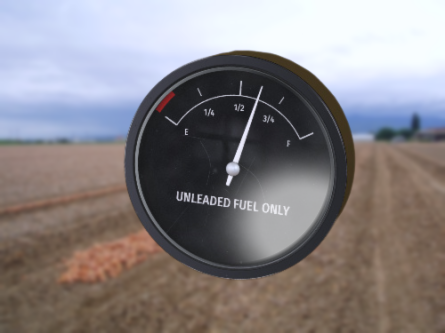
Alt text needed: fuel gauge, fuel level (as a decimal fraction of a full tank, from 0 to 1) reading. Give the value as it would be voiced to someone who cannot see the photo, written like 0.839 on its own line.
0.625
